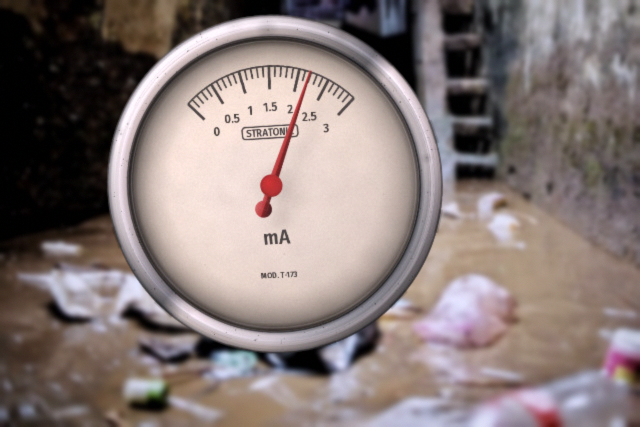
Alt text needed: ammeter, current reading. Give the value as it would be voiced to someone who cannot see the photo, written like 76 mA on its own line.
2.2 mA
